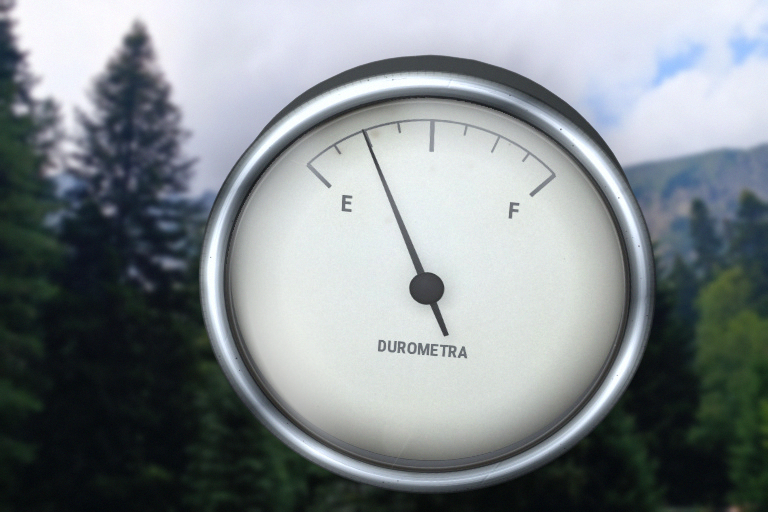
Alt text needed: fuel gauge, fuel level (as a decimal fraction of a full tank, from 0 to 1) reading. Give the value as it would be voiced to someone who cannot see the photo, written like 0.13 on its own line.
0.25
